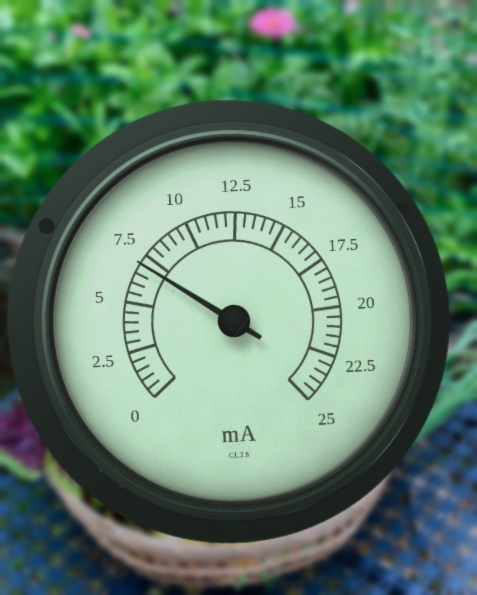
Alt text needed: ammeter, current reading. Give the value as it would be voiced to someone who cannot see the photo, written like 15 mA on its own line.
7 mA
